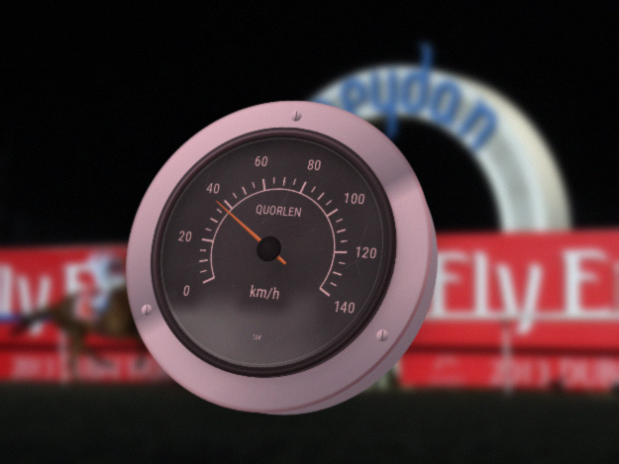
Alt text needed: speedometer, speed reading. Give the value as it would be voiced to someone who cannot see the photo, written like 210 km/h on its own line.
37.5 km/h
